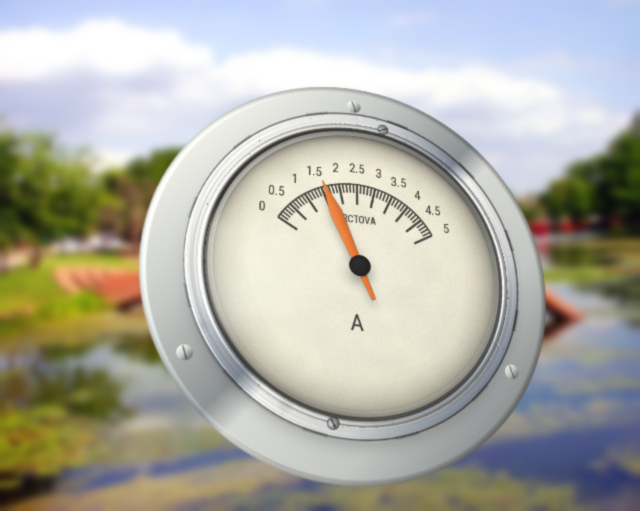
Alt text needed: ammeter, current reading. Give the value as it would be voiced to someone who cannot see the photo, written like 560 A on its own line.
1.5 A
